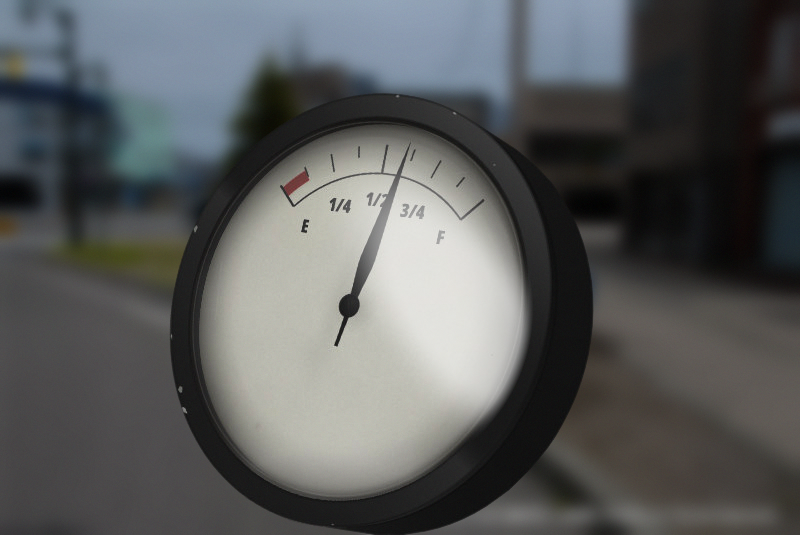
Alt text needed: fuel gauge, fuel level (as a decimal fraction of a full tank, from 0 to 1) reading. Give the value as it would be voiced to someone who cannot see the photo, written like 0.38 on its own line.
0.625
